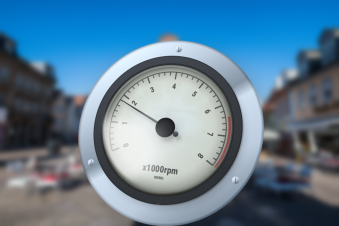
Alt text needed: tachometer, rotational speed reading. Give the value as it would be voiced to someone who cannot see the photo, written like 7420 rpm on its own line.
1800 rpm
